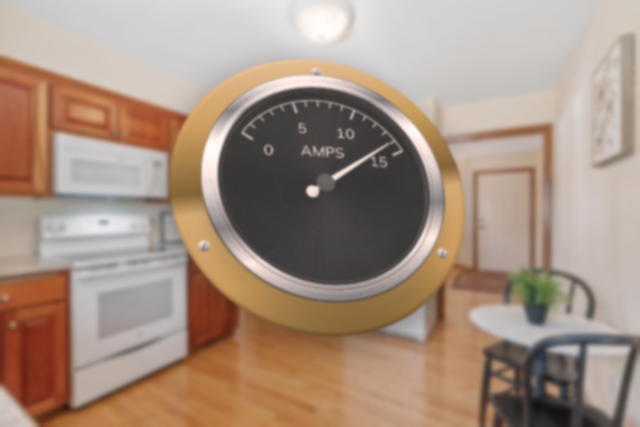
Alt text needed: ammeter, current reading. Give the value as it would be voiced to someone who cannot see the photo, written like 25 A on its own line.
14 A
